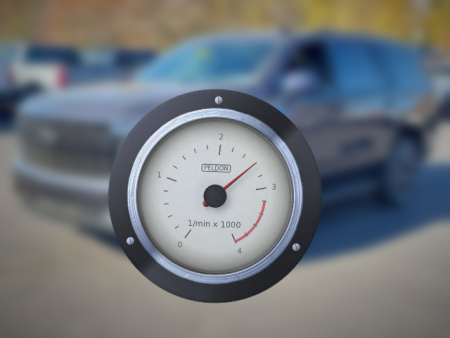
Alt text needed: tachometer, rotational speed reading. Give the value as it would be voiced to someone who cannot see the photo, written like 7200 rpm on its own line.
2600 rpm
